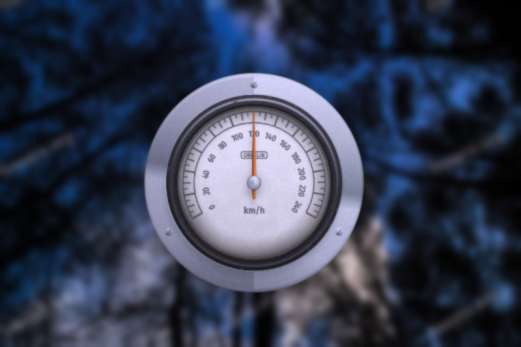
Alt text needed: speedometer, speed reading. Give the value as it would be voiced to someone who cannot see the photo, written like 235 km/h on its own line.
120 km/h
